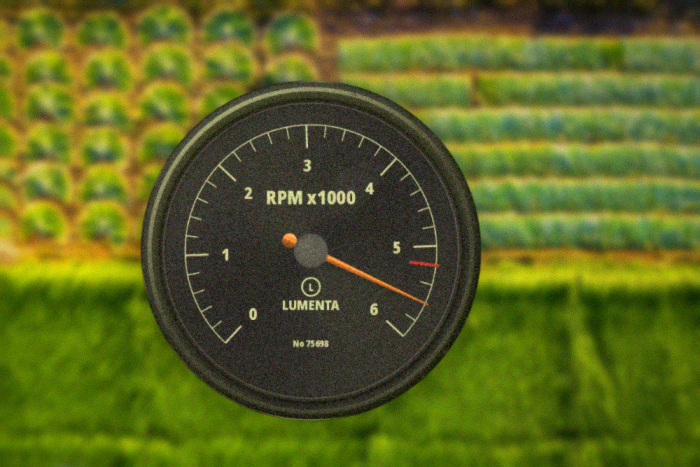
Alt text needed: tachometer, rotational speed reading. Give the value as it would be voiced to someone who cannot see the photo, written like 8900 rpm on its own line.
5600 rpm
